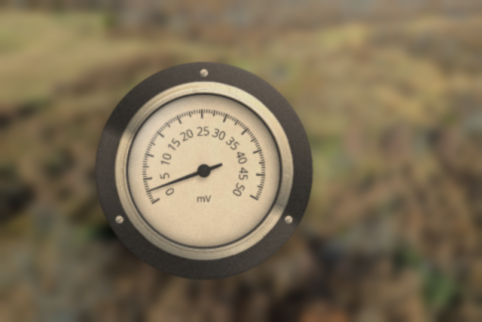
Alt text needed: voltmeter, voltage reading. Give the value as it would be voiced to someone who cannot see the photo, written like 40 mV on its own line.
2.5 mV
